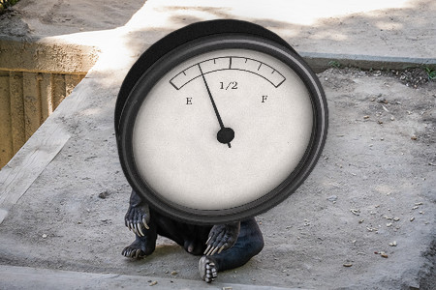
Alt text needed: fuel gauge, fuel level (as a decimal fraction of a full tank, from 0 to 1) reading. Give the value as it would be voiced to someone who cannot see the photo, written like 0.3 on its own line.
0.25
